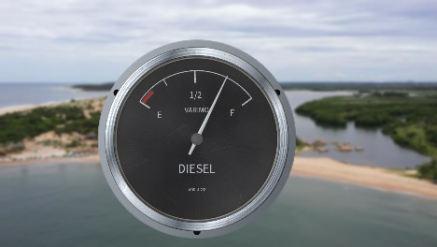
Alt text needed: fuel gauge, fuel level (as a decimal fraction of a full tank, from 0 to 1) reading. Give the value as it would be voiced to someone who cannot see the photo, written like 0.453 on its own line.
0.75
